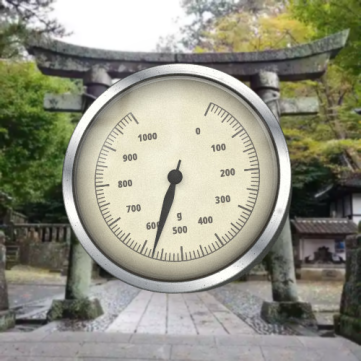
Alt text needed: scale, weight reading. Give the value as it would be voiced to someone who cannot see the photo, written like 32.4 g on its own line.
570 g
